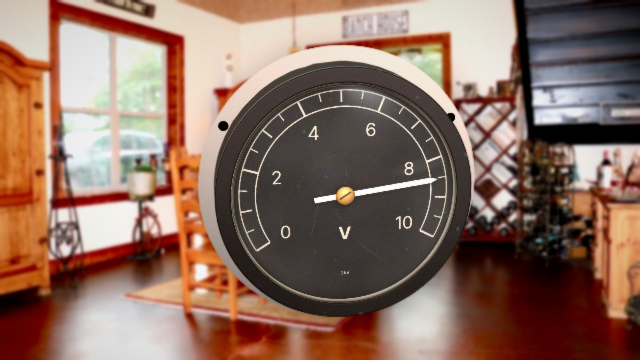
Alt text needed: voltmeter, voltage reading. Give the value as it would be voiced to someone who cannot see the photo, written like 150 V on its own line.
8.5 V
